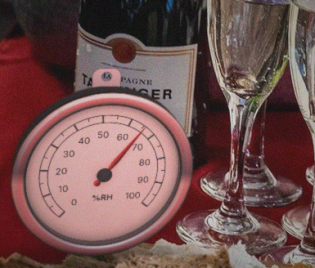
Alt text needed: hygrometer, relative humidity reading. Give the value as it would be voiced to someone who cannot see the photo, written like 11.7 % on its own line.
65 %
